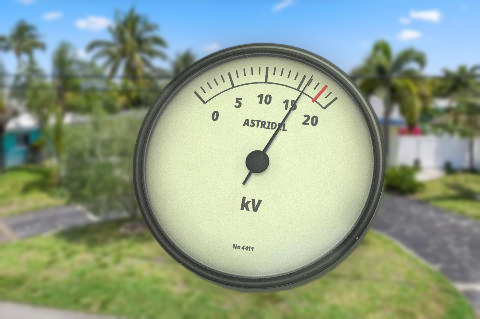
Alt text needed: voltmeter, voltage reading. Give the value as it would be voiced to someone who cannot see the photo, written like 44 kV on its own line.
16 kV
